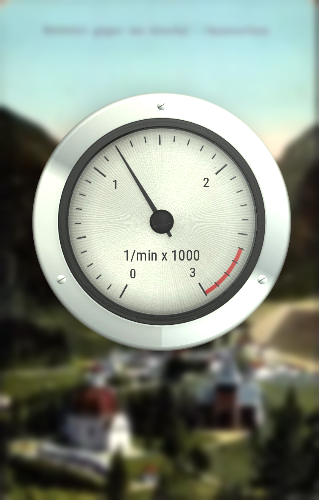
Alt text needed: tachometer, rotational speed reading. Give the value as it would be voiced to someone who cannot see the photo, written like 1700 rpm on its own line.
1200 rpm
